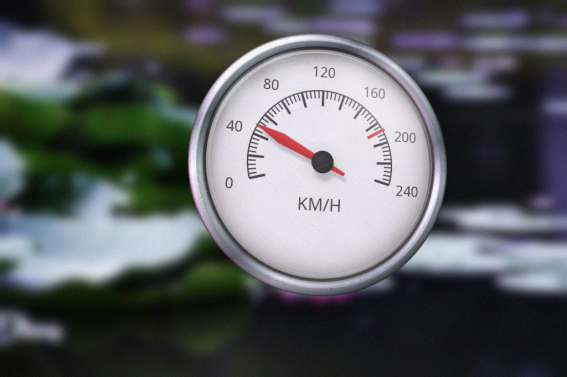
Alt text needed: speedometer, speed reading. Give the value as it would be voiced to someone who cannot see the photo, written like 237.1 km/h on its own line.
48 km/h
